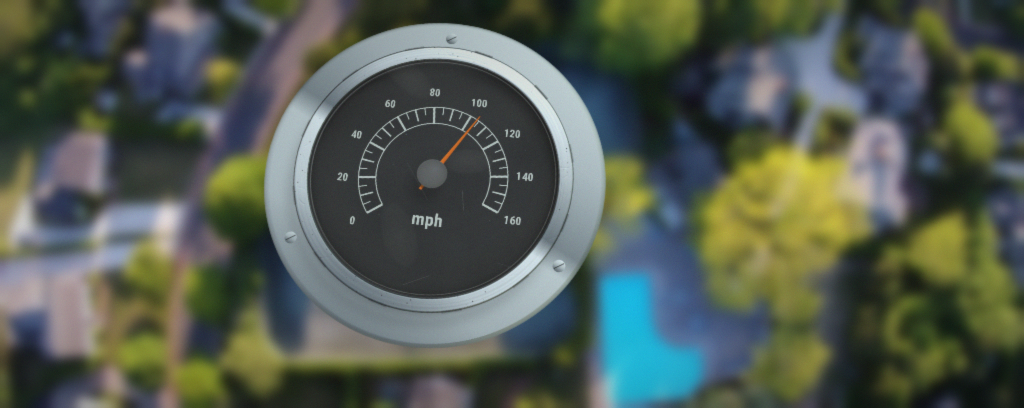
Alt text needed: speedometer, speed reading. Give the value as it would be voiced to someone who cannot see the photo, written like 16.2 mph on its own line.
105 mph
